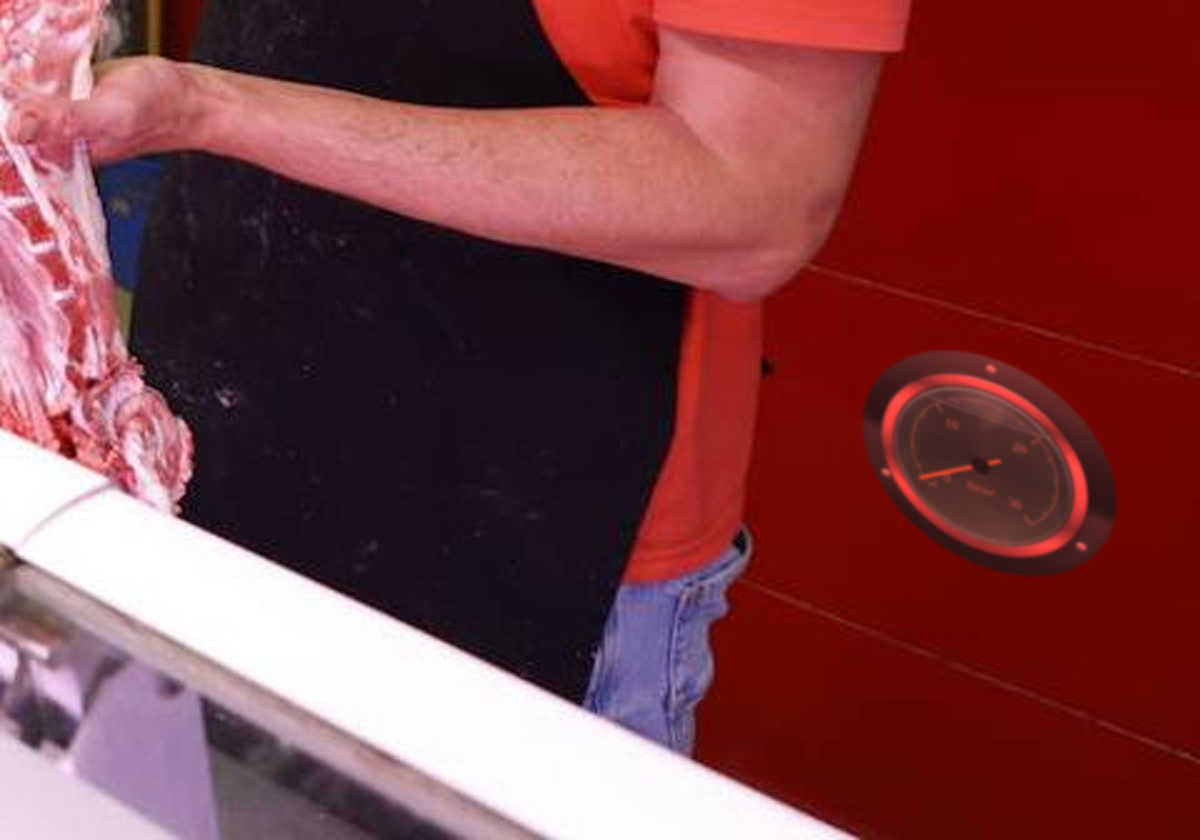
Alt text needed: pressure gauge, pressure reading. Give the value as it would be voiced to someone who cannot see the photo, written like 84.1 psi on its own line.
1 psi
